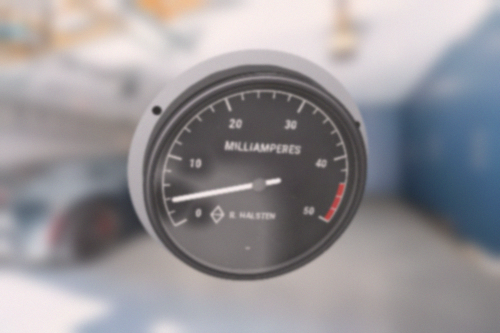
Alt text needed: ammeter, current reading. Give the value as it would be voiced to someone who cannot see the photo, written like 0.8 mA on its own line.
4 mA
